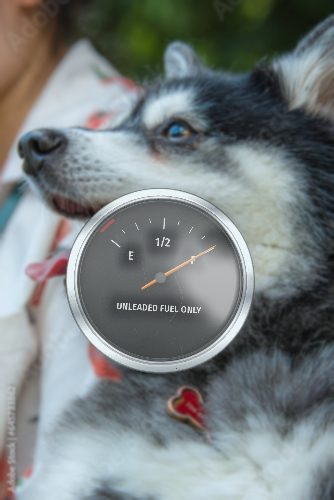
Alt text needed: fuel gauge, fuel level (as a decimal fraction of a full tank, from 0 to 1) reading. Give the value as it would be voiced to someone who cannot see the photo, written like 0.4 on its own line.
1
